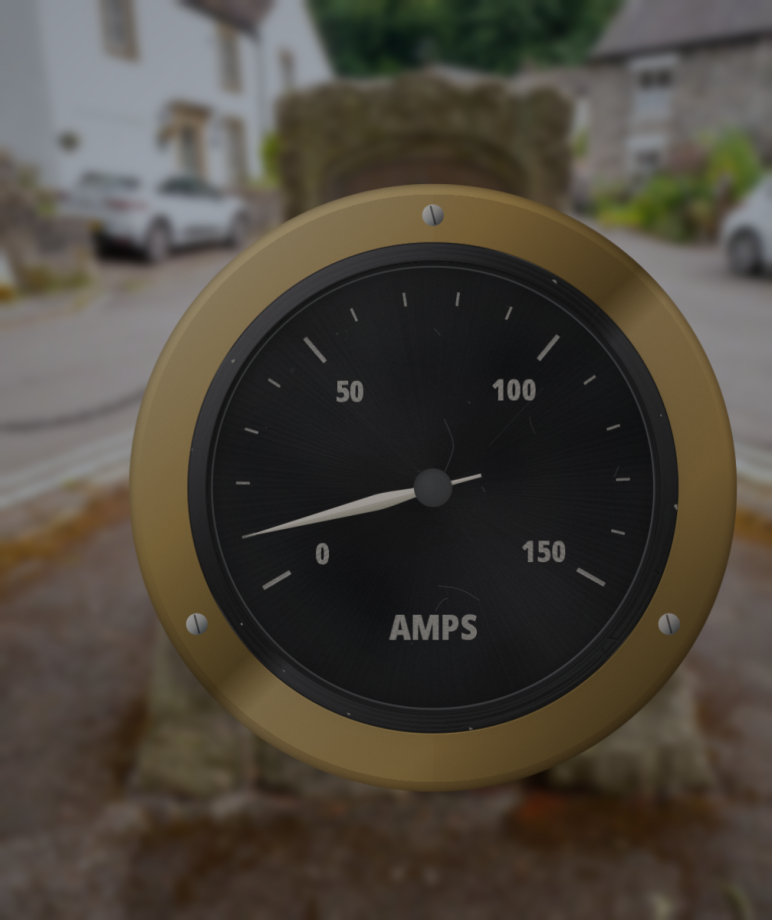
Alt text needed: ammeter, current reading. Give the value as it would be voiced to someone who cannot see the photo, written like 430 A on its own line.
10 A
